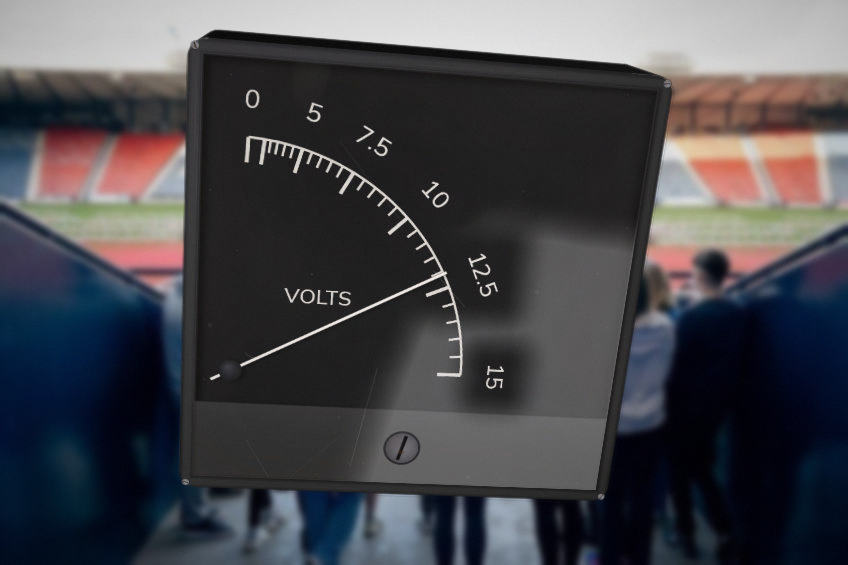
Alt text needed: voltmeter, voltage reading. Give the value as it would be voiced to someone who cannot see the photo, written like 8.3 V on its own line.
12 V
